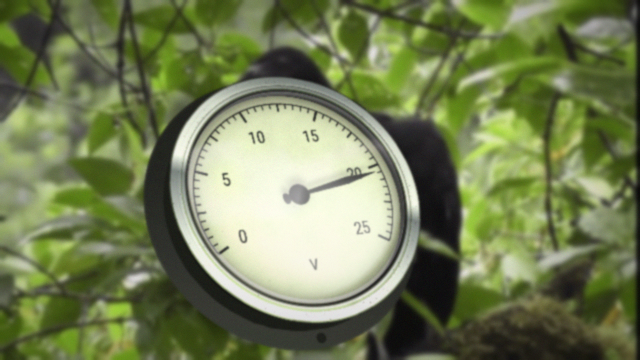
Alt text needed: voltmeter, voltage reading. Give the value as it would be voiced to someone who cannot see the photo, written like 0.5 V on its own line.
20.5 V
